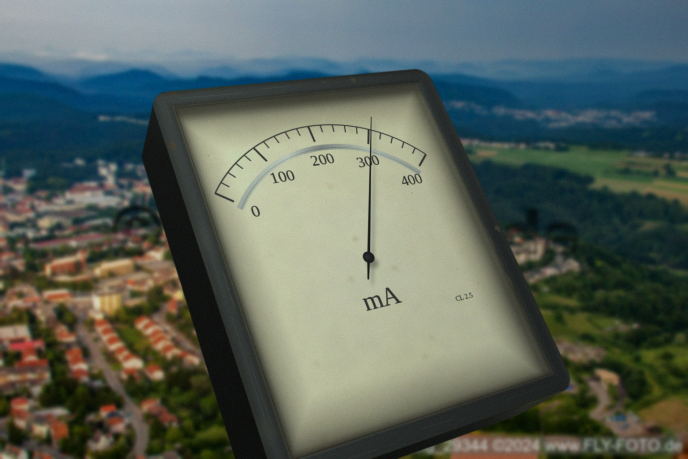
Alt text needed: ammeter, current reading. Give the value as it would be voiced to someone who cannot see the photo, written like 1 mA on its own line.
300 mA
